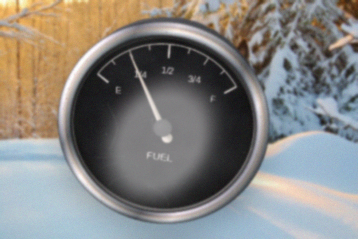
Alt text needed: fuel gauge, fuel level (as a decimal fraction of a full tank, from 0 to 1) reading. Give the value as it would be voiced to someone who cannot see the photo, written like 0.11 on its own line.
0.25
